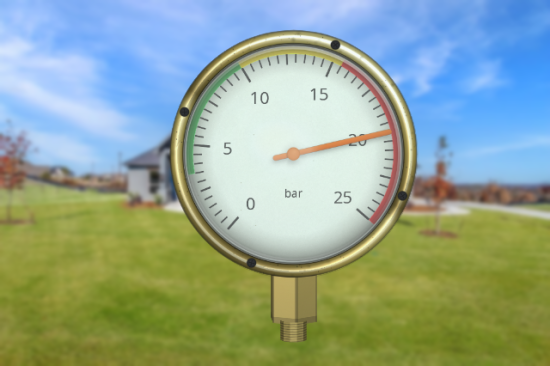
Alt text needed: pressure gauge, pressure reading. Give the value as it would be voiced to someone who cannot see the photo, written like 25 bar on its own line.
20 bar
